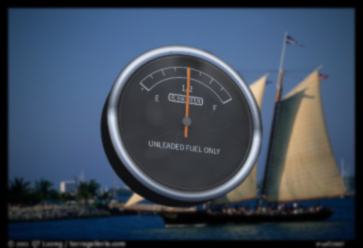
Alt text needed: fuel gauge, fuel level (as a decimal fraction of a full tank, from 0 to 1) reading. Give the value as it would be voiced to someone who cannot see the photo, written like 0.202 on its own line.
0.5
